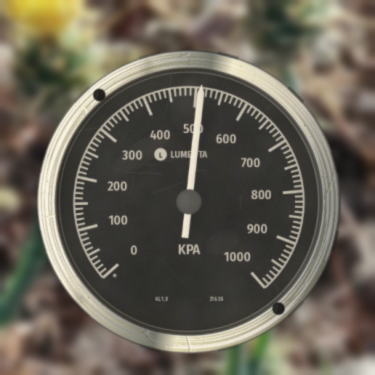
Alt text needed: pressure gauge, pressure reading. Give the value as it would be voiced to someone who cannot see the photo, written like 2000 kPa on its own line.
510 kPa
